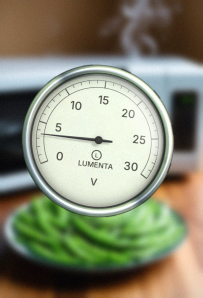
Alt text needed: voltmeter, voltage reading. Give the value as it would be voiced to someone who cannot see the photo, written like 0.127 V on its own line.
3.5 V
